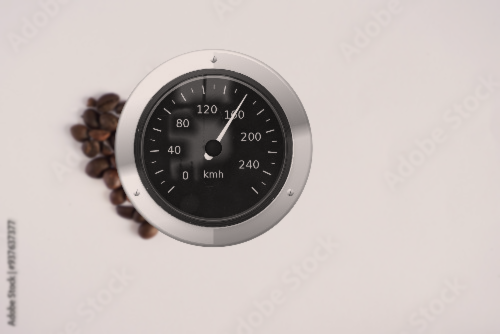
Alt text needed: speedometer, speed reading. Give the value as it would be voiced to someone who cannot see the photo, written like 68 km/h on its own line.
160 km/h
